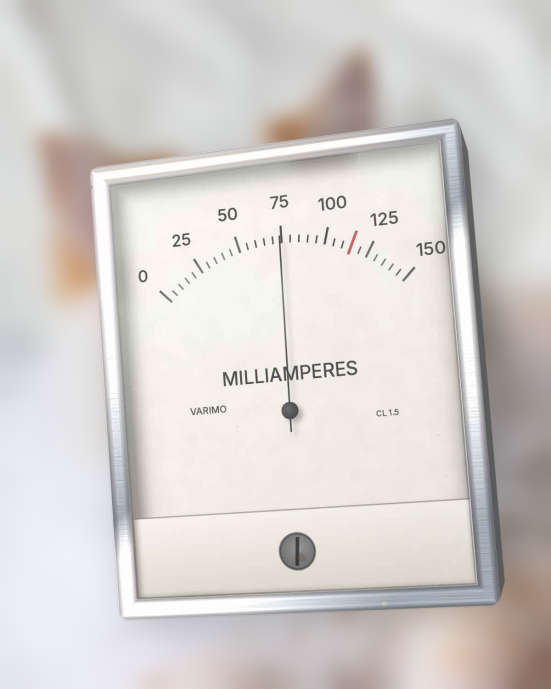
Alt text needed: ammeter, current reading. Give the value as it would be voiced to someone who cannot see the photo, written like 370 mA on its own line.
75 mA
